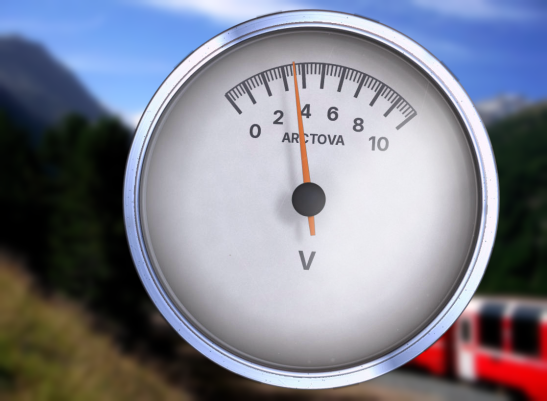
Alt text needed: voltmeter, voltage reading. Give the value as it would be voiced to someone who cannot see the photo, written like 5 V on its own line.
3.6 V
